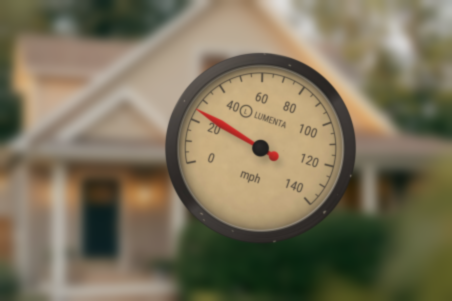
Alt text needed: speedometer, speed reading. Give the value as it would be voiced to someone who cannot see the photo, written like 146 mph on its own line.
25 mph
